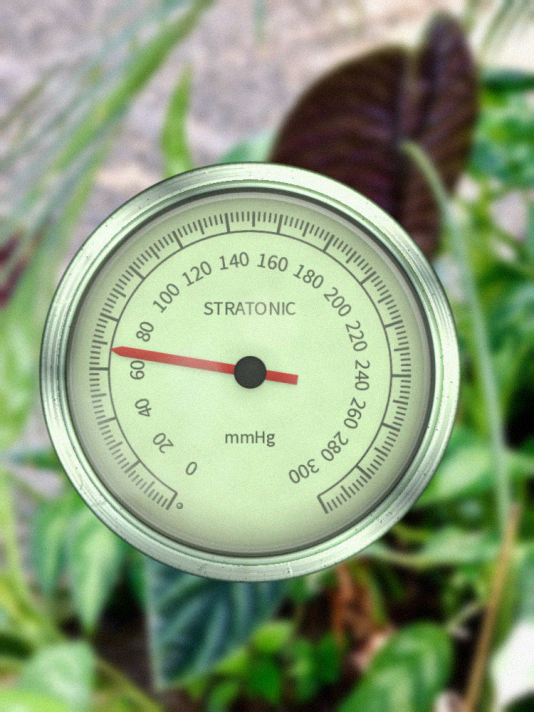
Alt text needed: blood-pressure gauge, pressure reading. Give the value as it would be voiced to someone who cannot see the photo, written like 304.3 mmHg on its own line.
68 mmHg
